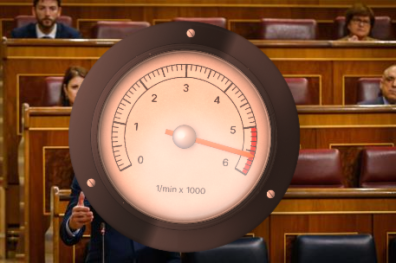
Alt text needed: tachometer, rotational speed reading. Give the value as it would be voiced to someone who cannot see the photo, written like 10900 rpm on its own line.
5600 rpm
